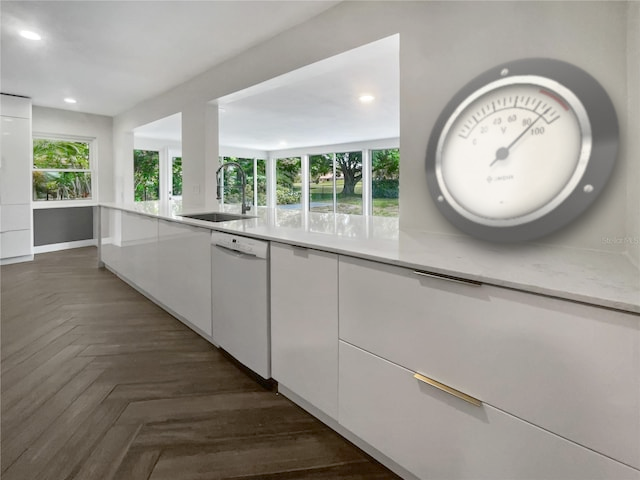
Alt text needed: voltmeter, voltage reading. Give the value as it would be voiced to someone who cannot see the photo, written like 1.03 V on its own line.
90 V
